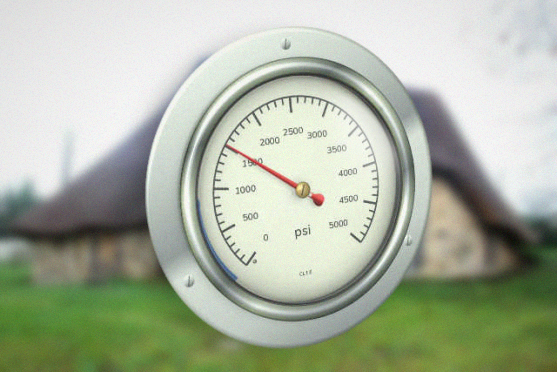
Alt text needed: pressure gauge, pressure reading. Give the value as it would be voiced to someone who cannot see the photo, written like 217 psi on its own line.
1500 psi
